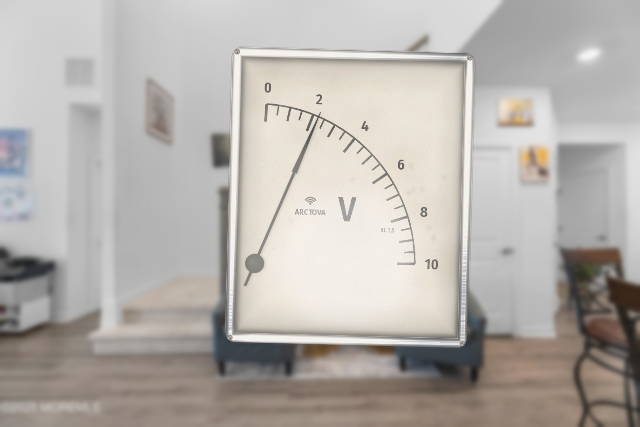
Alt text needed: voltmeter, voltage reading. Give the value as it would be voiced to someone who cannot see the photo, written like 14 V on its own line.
2.25 V
